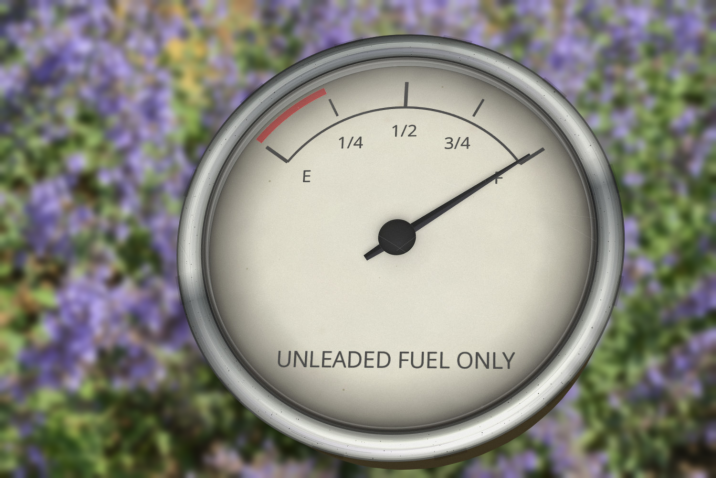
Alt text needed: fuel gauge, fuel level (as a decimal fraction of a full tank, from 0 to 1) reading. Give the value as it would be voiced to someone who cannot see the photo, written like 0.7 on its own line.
1
